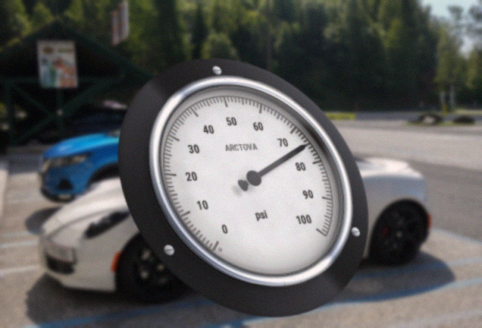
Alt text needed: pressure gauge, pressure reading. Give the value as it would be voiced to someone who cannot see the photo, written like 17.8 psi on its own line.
75 psi
